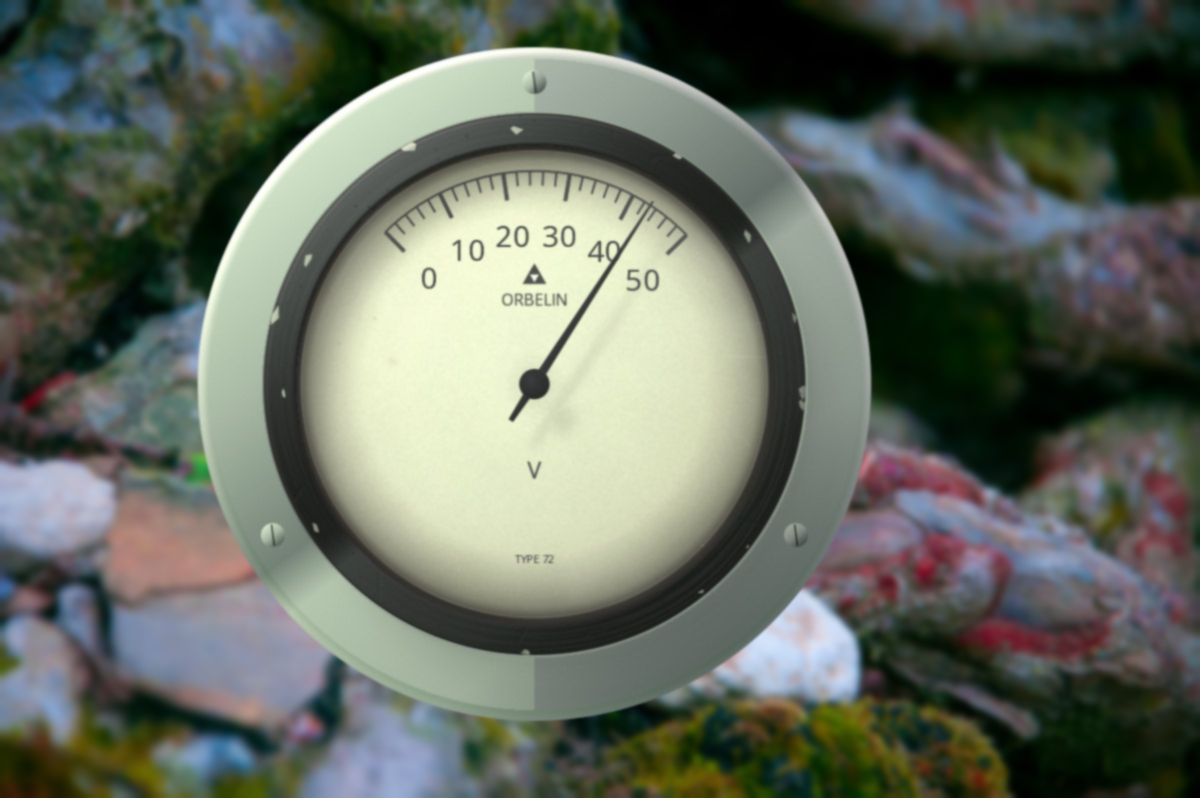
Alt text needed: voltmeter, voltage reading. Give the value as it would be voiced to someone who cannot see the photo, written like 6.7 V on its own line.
43 V
